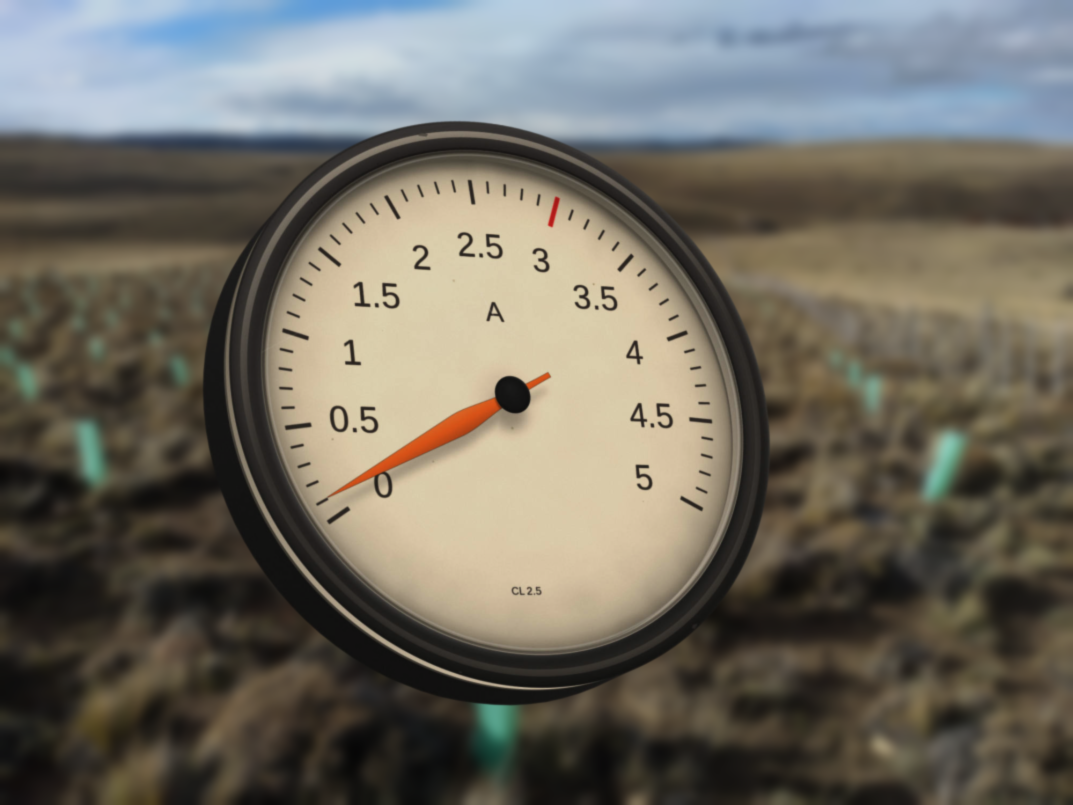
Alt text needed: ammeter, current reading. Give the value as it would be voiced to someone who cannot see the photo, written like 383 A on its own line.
0.1 A
